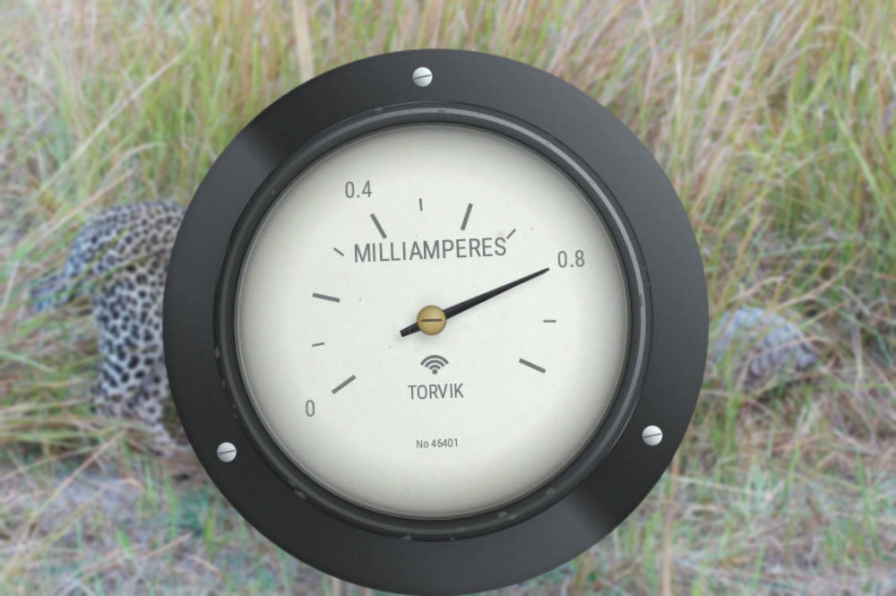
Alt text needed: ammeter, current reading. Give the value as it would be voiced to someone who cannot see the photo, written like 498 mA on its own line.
0.8 mA
